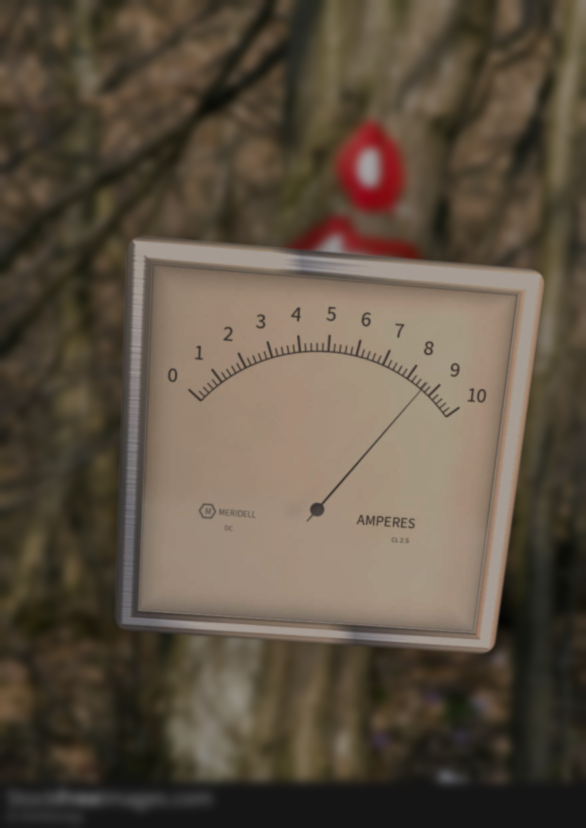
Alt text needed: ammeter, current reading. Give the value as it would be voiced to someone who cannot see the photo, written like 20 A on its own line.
8.6 A
